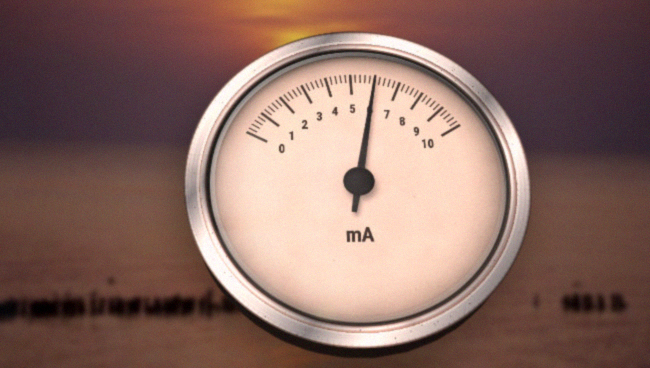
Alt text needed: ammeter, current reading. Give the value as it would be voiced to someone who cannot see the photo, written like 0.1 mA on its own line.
6 mA
